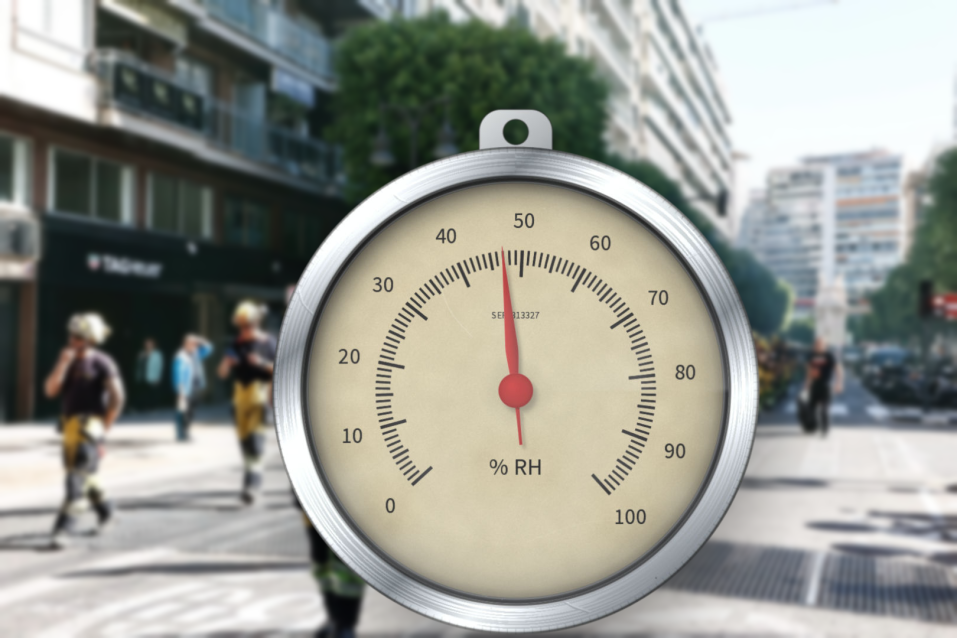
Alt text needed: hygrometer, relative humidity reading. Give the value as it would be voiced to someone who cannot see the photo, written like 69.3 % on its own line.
47 %
